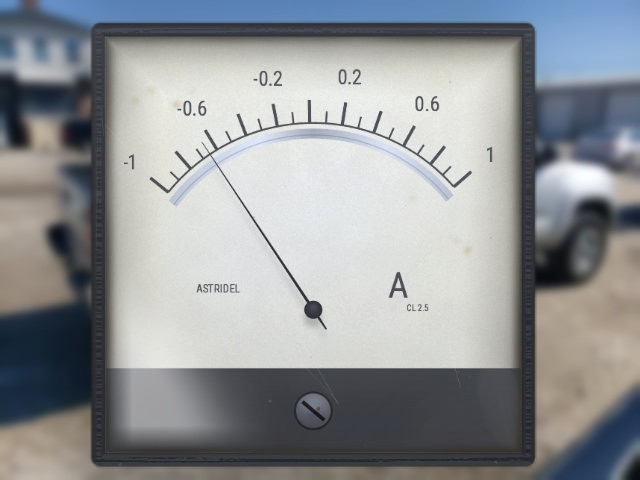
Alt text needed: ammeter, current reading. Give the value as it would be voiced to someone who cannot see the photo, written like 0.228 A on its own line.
-0.65 A
